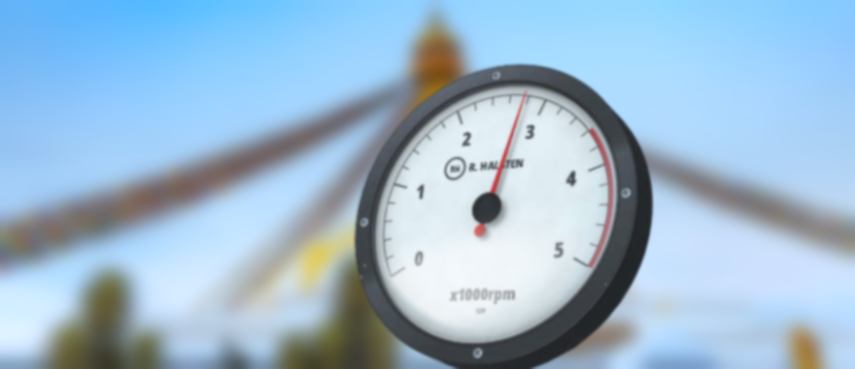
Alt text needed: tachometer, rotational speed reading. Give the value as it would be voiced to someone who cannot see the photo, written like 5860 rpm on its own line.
2800 rpm
